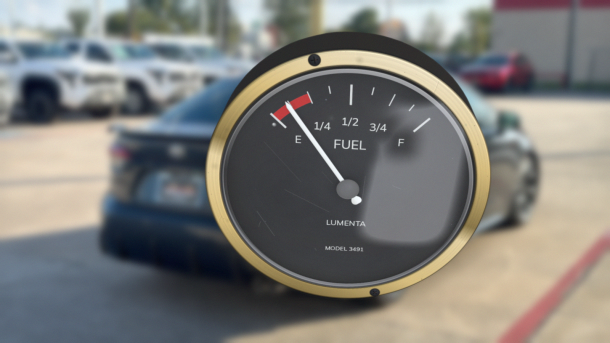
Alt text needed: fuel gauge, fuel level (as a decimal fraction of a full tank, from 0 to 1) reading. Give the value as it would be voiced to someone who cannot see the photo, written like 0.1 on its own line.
0.125
